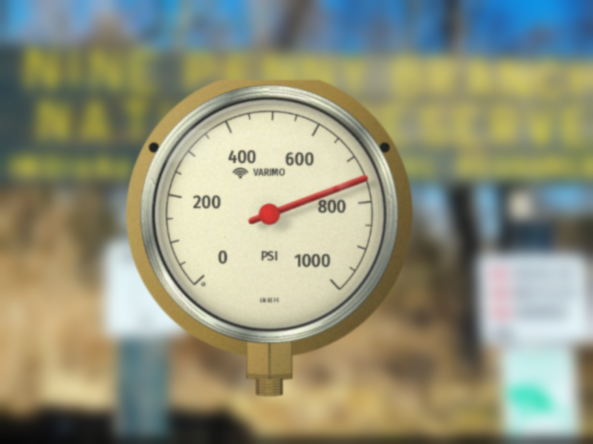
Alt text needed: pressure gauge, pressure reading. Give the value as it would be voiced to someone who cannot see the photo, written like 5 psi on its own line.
750 psi
